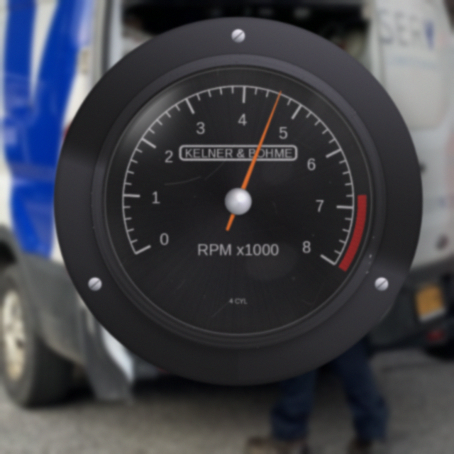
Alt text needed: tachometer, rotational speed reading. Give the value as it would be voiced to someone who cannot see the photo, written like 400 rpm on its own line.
4600 rpm
